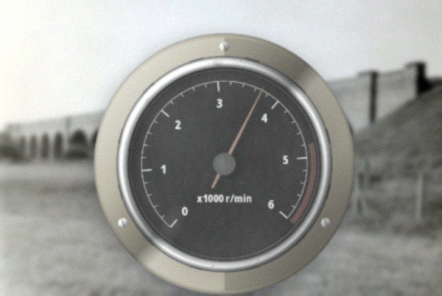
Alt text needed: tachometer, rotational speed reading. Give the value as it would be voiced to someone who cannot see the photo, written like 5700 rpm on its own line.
3700 rpm
